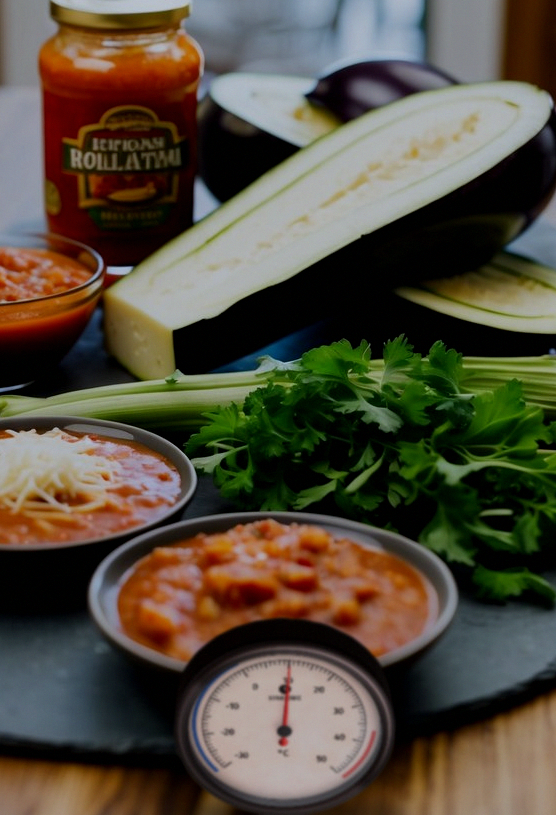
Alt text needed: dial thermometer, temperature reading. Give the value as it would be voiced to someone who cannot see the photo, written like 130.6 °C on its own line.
10 °C
